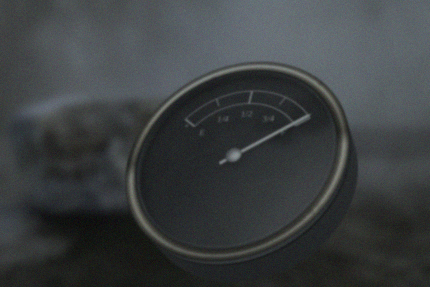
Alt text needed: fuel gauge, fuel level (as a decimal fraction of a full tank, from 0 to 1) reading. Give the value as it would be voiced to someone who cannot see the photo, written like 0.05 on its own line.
1
